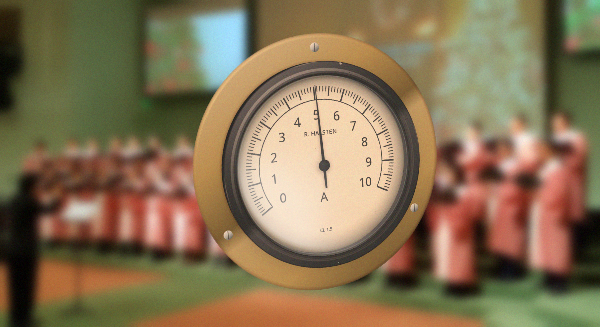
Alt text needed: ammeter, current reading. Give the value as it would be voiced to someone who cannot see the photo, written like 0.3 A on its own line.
5 A
